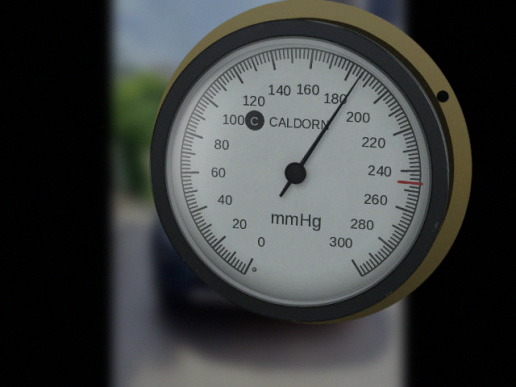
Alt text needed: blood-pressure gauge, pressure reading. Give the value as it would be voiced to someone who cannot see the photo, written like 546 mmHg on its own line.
186 mmHg
